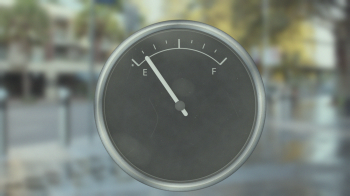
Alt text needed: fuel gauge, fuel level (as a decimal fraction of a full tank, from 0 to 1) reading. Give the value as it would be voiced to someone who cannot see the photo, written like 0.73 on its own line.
0.125
